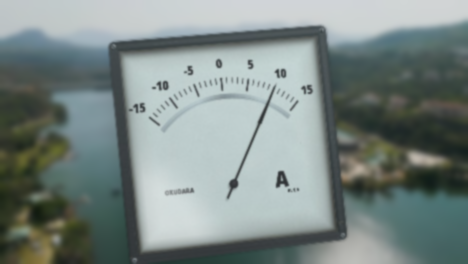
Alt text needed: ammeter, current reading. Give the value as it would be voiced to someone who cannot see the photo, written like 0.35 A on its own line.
10 A
